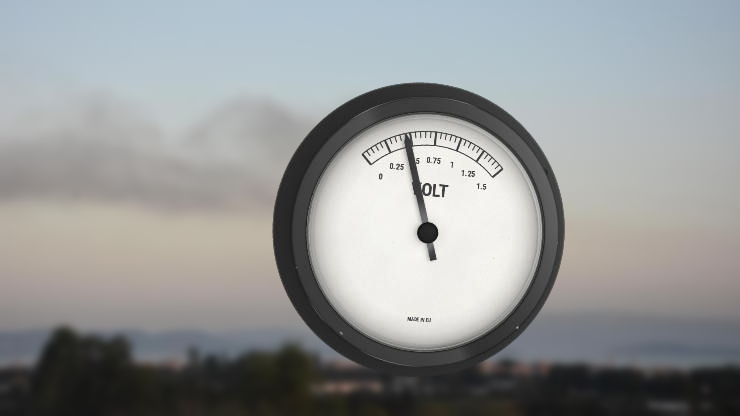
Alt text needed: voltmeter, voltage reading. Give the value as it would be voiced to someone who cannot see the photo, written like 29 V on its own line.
0.45 V
